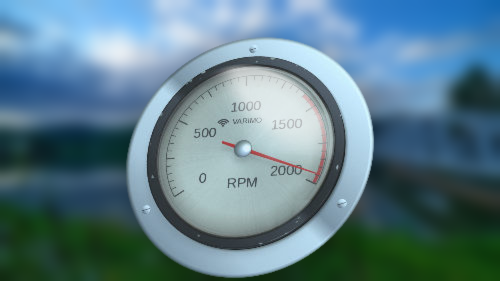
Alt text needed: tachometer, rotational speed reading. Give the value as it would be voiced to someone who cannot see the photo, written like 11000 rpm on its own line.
1950 rpm
